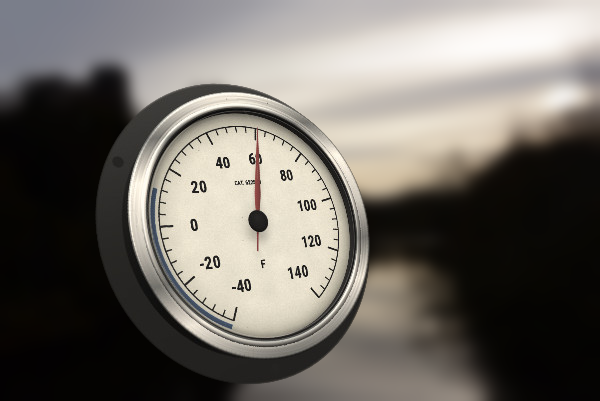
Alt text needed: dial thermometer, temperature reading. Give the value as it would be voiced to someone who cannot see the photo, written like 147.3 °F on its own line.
60 °F
